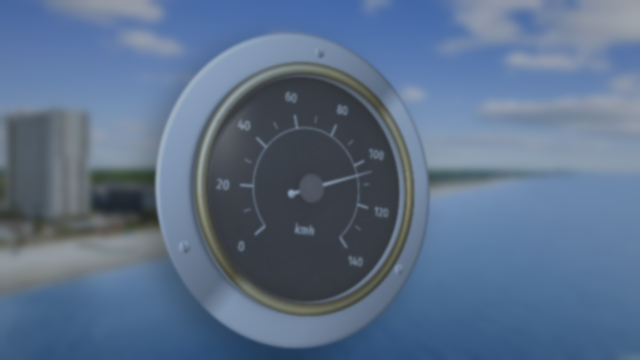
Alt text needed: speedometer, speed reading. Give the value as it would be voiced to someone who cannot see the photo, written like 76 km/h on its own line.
105 km/h
